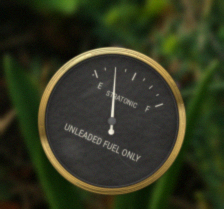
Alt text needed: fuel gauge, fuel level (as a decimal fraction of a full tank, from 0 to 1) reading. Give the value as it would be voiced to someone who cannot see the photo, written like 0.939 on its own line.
0.25
